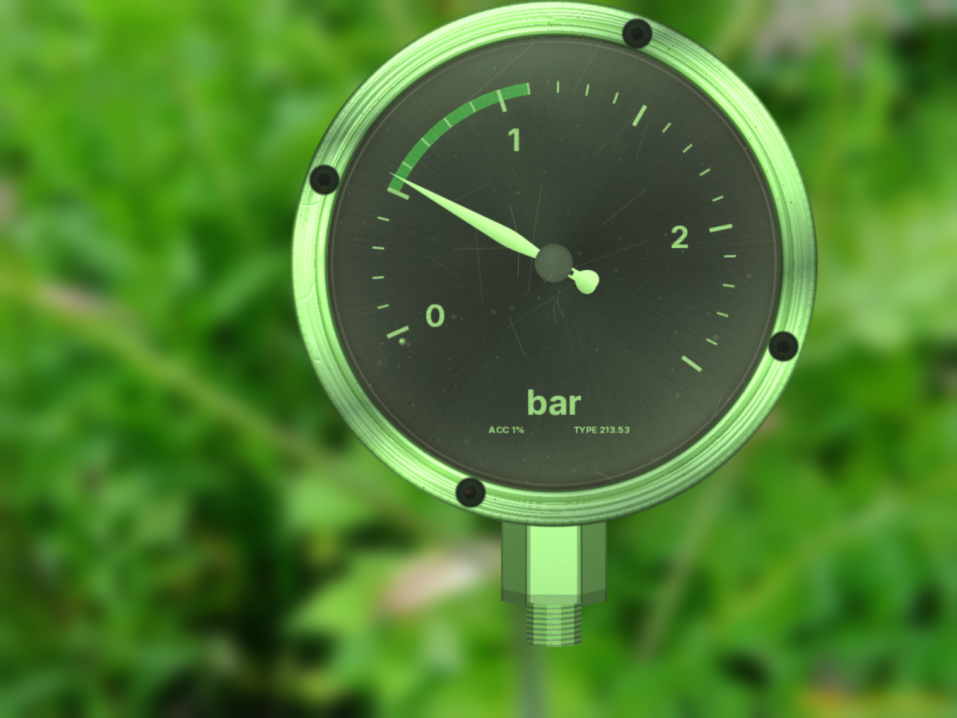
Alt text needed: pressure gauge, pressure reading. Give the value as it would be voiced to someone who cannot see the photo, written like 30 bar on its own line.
0.55 bar
